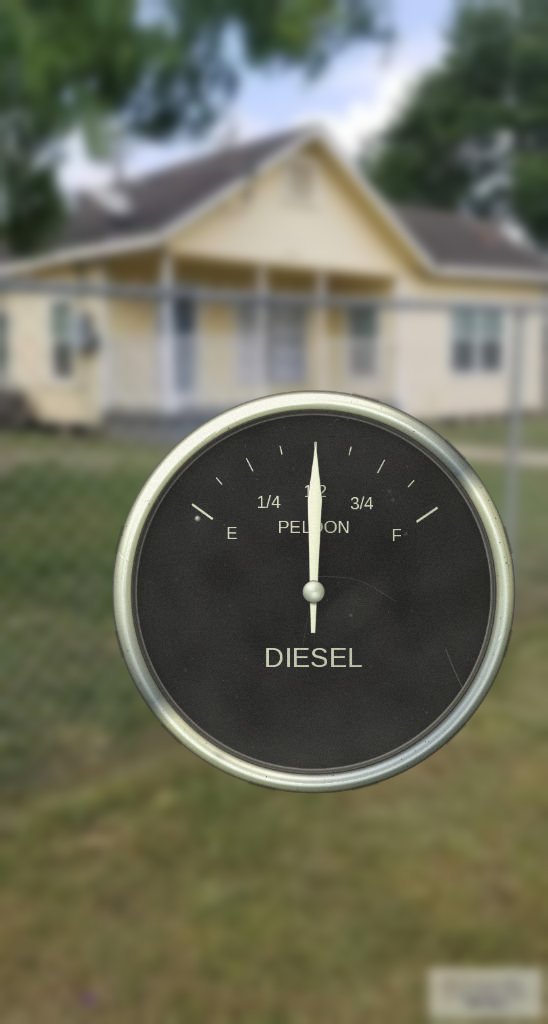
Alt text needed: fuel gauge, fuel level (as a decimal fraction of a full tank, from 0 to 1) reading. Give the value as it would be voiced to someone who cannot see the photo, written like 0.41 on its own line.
0.5
